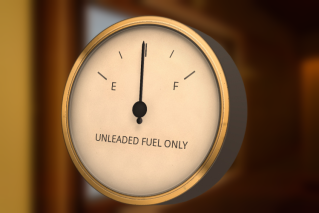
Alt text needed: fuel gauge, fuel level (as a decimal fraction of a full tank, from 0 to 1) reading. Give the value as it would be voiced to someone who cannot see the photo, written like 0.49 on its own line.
0.5
